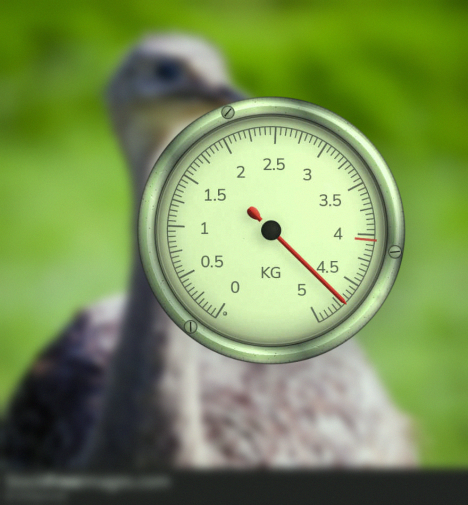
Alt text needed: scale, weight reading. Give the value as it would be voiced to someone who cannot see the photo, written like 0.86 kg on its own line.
4.7 kg
